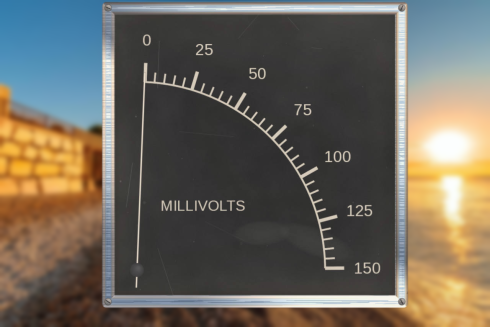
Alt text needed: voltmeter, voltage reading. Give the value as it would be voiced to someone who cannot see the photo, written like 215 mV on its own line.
0 mV
